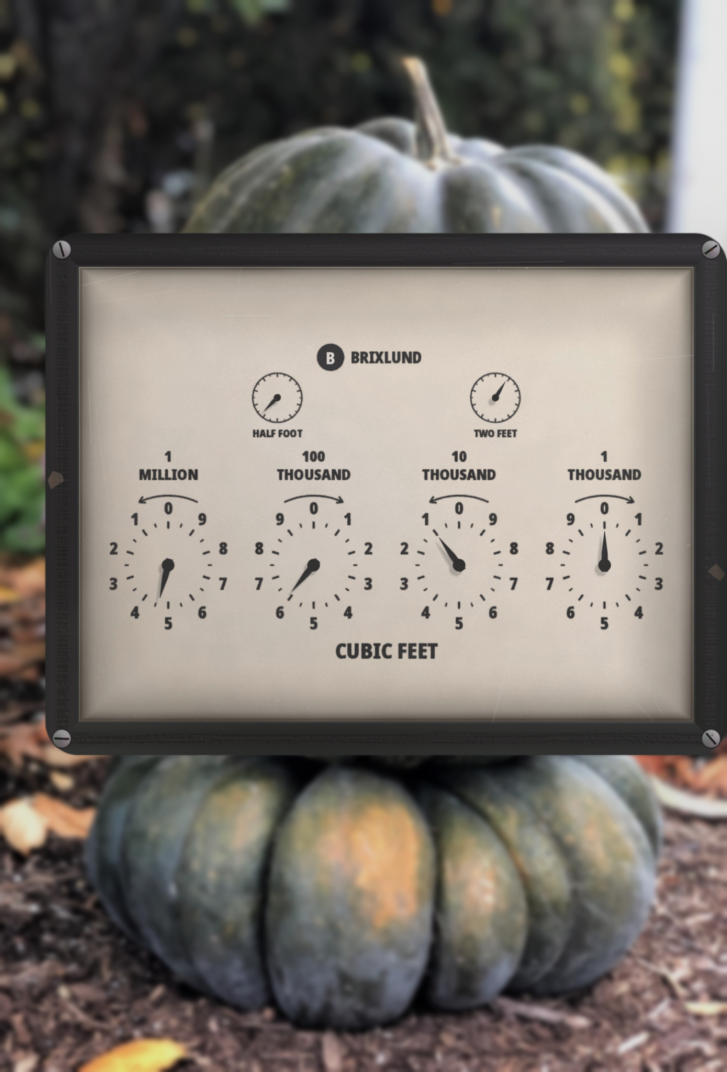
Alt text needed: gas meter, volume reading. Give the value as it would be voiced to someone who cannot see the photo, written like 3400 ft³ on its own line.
461000 ft³
